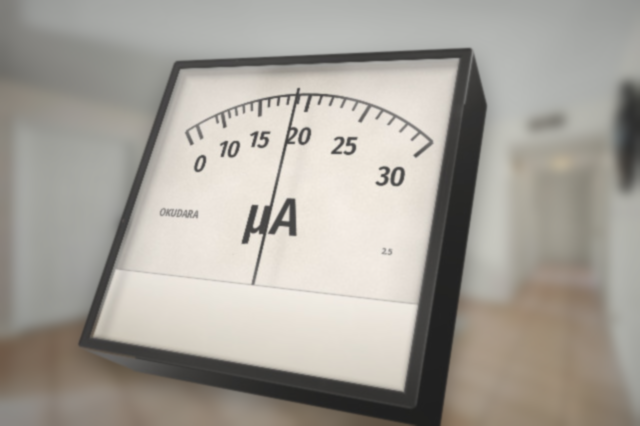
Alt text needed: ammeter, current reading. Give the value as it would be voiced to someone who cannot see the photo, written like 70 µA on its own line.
19 µA
